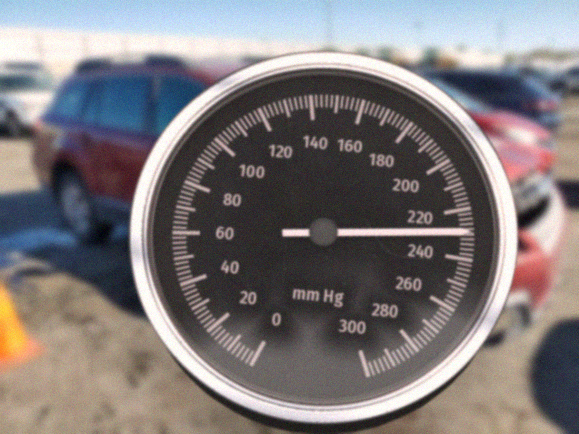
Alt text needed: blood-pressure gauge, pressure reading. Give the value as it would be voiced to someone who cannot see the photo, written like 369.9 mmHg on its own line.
230 mmHg
